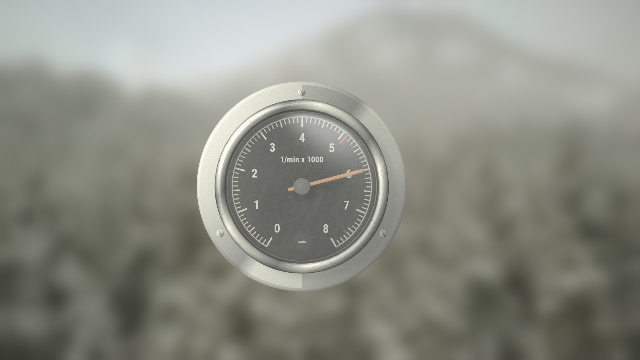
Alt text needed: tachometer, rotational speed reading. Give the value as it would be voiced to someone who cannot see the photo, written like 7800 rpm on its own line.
6000 rpm
